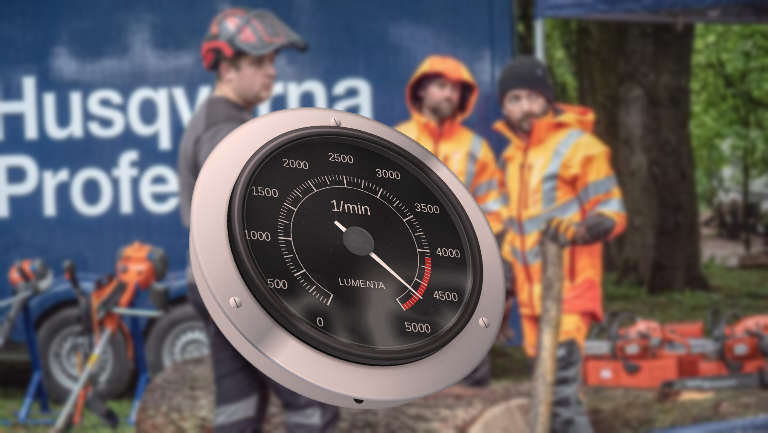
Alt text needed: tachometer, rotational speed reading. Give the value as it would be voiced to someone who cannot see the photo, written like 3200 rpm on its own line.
4750 rpm
